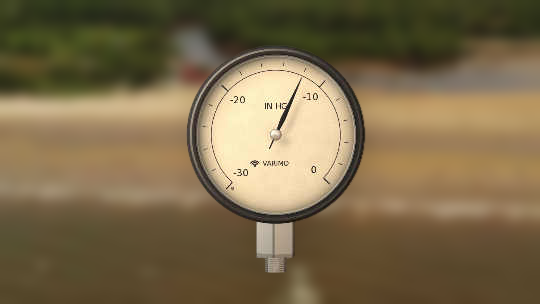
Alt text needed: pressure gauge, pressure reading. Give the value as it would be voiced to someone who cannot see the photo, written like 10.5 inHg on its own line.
-12 inHg
